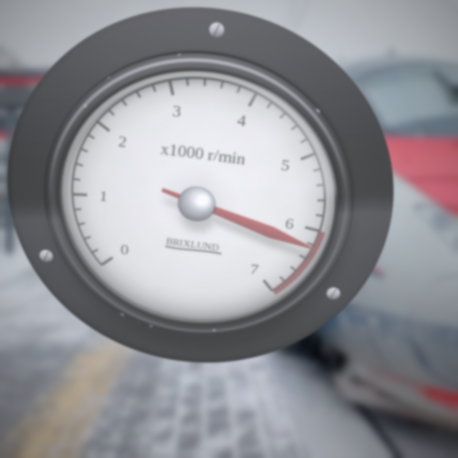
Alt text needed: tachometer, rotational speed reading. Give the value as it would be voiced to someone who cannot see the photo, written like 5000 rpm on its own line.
6200 rpm
